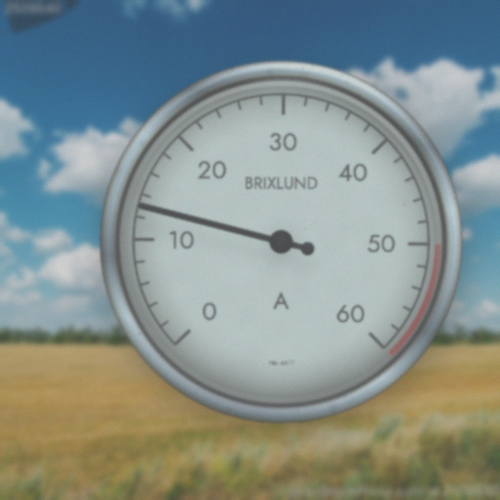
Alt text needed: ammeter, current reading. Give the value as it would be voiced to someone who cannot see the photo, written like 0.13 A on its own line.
13 A
